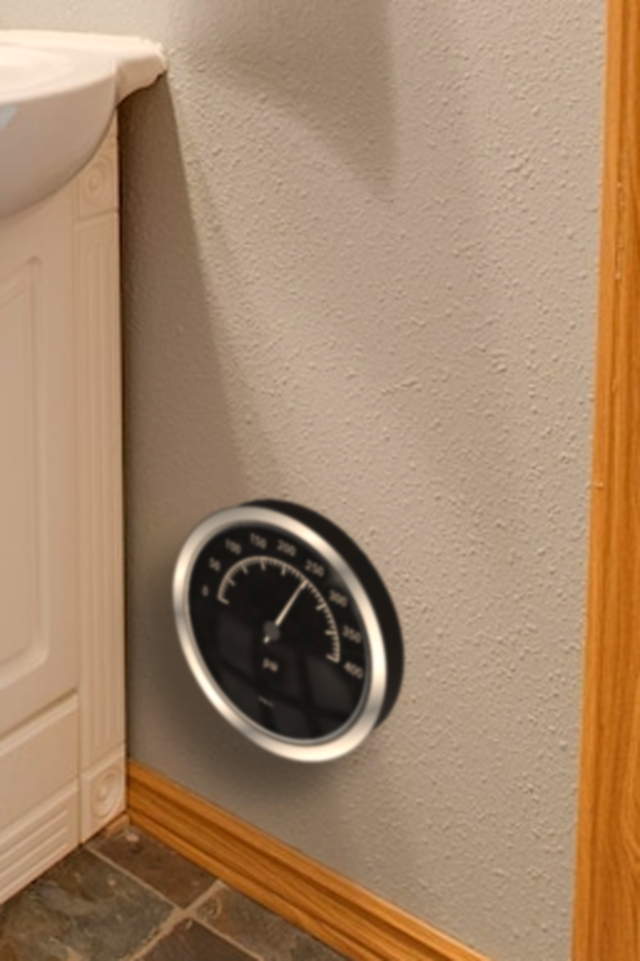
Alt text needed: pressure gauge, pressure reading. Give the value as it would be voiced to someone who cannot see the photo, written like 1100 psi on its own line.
250 psi
